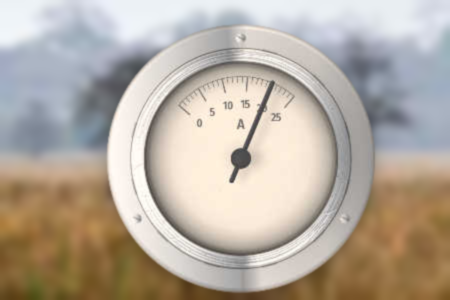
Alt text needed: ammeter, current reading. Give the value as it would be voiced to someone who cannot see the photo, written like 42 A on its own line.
20 A
